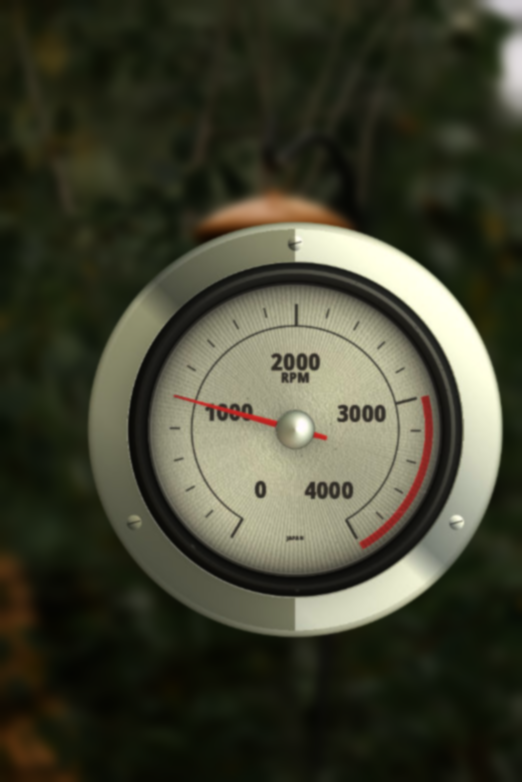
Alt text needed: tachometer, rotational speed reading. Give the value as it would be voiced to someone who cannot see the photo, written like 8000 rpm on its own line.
1000 rpm
